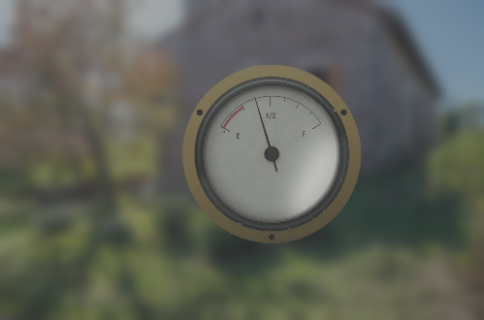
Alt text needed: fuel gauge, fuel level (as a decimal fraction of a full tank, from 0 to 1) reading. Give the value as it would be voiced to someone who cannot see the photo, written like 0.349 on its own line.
0.375
